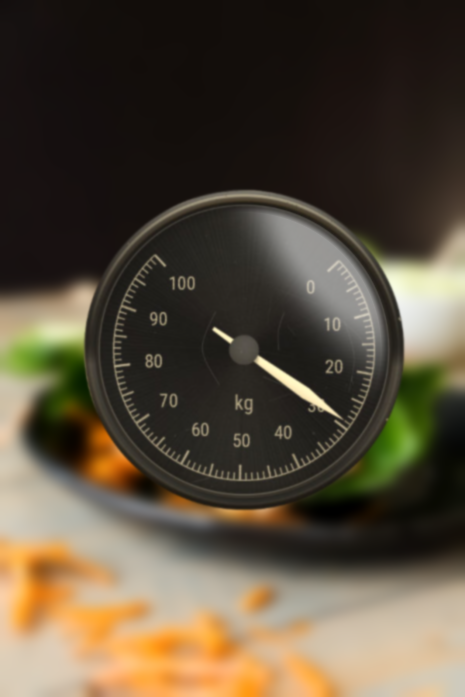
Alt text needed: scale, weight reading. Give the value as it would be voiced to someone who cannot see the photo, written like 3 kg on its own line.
29 kg
